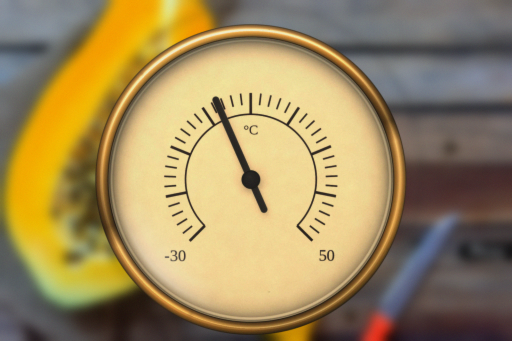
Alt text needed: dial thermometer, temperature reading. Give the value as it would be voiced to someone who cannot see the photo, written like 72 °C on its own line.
3 °C
